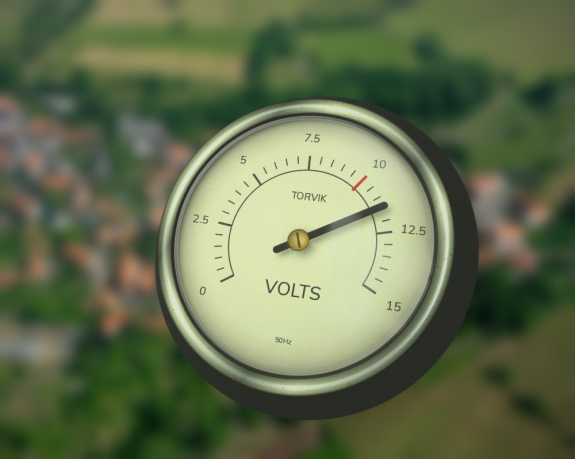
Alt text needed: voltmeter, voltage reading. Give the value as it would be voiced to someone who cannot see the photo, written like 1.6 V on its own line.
11.5 V
